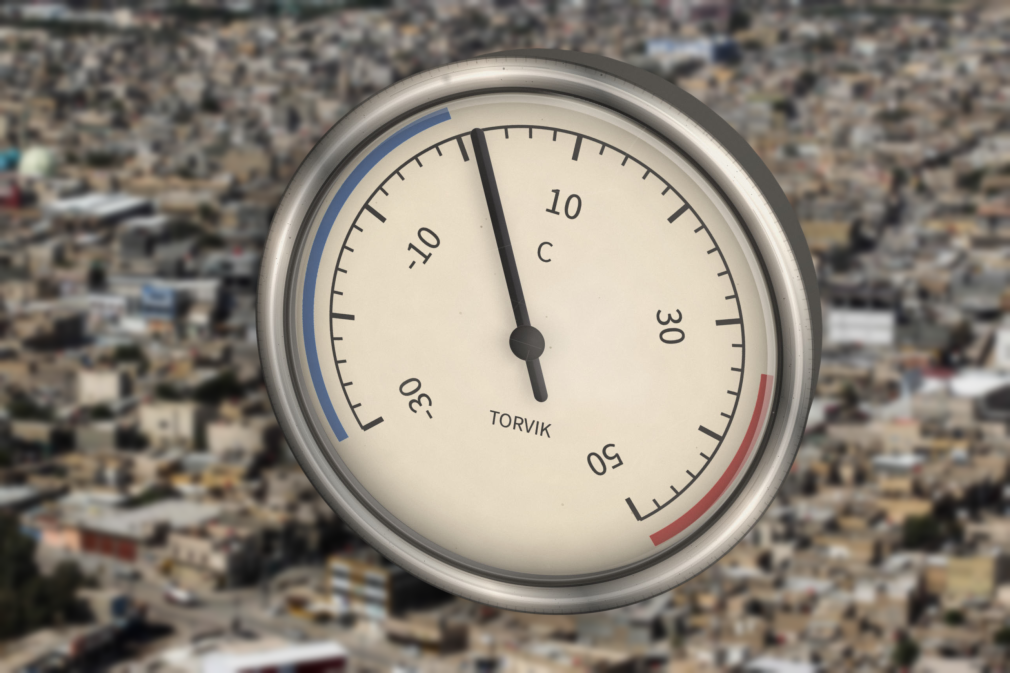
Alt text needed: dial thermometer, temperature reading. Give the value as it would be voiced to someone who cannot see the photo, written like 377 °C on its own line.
2 °C
